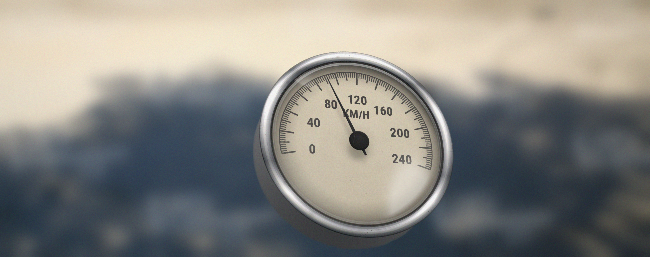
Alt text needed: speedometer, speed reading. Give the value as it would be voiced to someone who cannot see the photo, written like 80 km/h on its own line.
90 km/h
